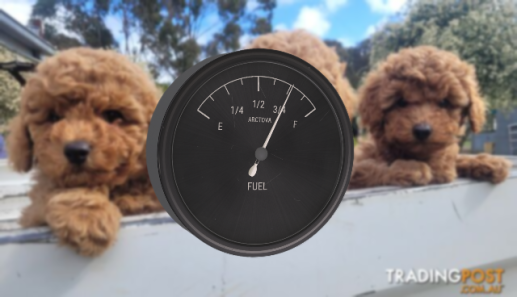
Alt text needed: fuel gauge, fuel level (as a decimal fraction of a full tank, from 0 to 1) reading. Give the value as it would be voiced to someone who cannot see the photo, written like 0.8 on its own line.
0.75
